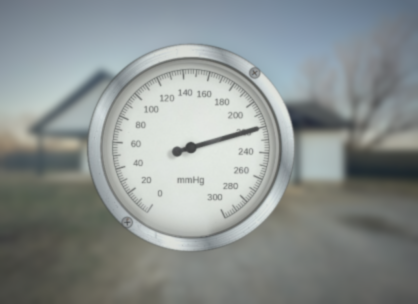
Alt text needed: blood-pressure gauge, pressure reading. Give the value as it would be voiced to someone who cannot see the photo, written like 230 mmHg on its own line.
220 mmHg
